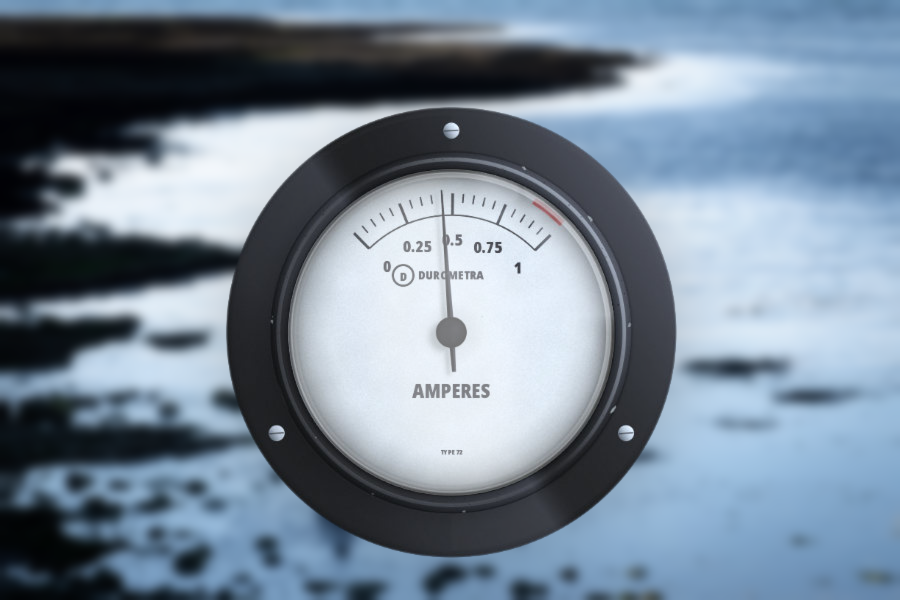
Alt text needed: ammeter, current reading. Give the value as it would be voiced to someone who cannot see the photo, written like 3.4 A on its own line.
0.45 A
